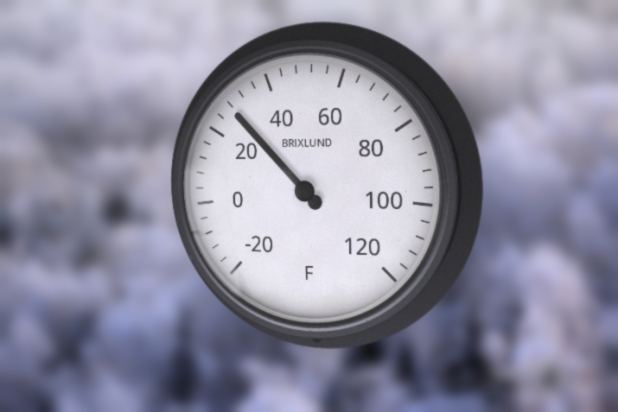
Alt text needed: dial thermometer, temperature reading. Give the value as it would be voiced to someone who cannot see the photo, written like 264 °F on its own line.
28 °F
